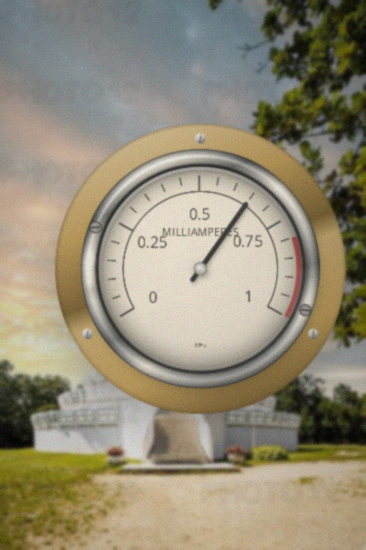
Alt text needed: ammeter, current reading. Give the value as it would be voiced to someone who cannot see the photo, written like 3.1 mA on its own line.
0.65 mA
